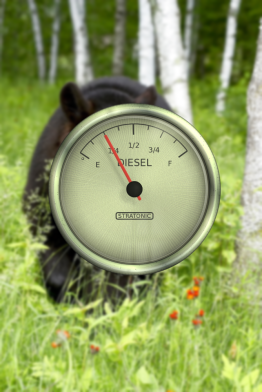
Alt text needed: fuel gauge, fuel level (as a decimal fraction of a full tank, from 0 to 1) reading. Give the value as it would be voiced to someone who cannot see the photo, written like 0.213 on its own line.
0.25
